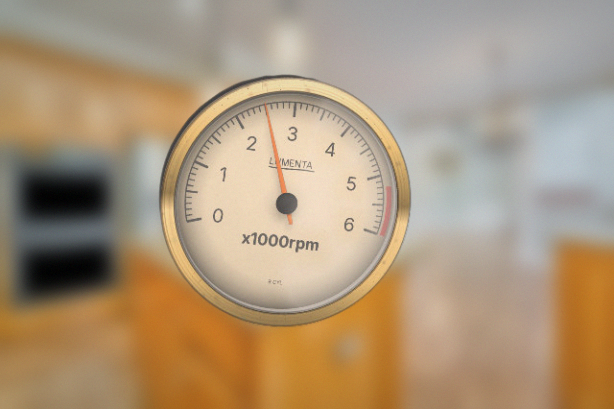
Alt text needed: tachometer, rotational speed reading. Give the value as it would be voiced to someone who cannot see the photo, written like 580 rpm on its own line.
2500 rpm
